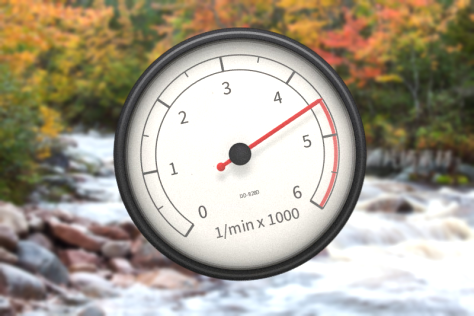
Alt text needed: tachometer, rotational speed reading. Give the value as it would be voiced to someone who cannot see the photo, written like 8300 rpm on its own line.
4500 rpm
